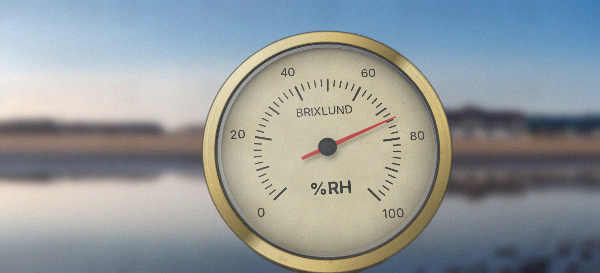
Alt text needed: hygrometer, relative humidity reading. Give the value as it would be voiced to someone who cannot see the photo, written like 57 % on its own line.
74 %
